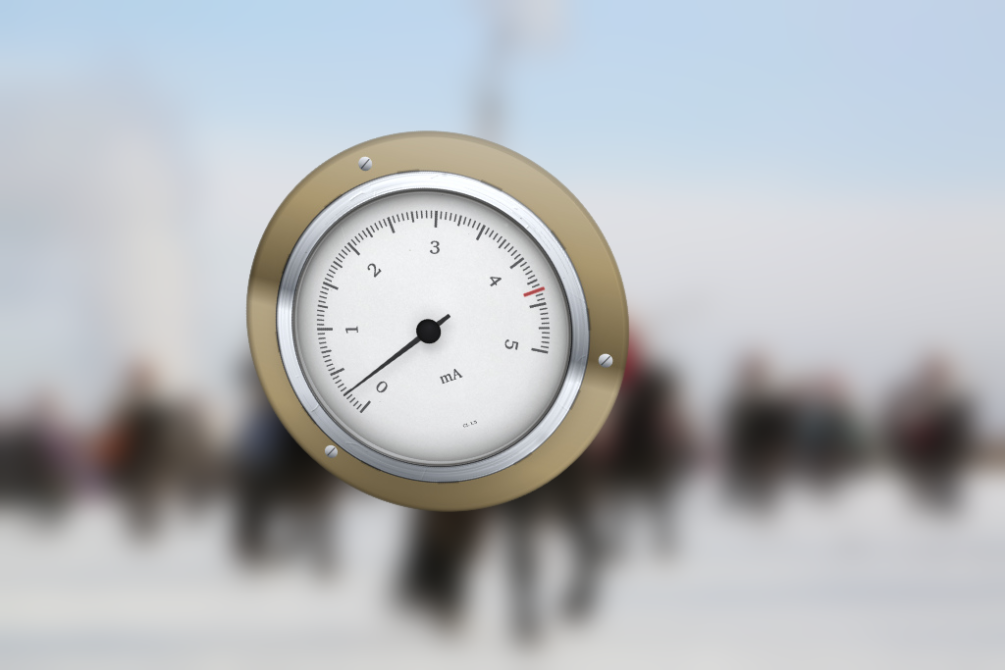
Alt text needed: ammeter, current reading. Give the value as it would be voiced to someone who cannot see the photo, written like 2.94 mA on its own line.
0.25 mA
